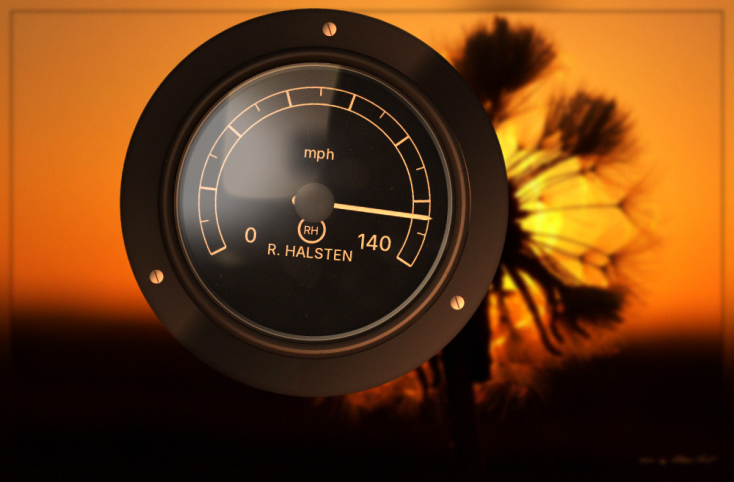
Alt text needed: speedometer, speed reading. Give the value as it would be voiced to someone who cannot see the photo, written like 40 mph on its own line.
125 mph
